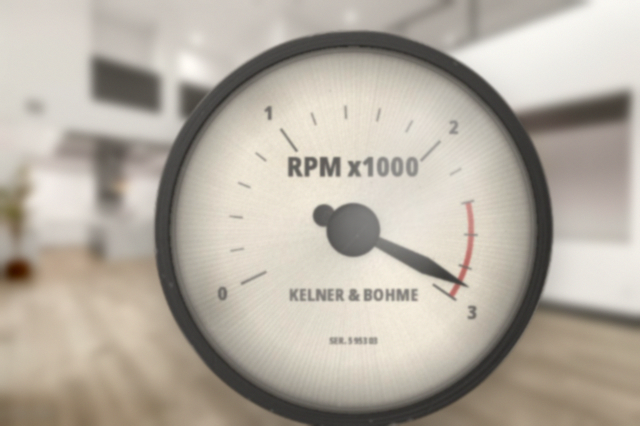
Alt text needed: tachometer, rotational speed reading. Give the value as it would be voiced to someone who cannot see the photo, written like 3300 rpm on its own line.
2900 rpm
